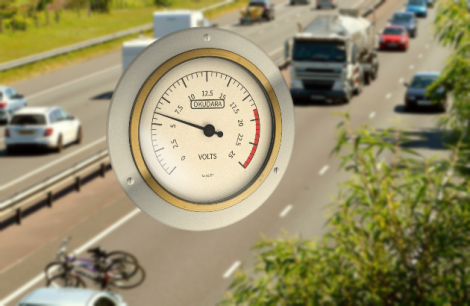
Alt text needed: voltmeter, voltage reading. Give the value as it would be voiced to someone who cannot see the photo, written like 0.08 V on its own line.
6 V
